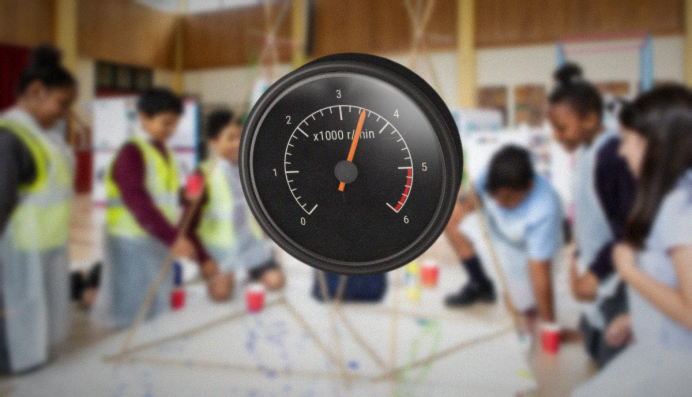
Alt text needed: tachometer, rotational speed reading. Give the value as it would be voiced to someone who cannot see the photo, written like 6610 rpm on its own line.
3500 rpm
